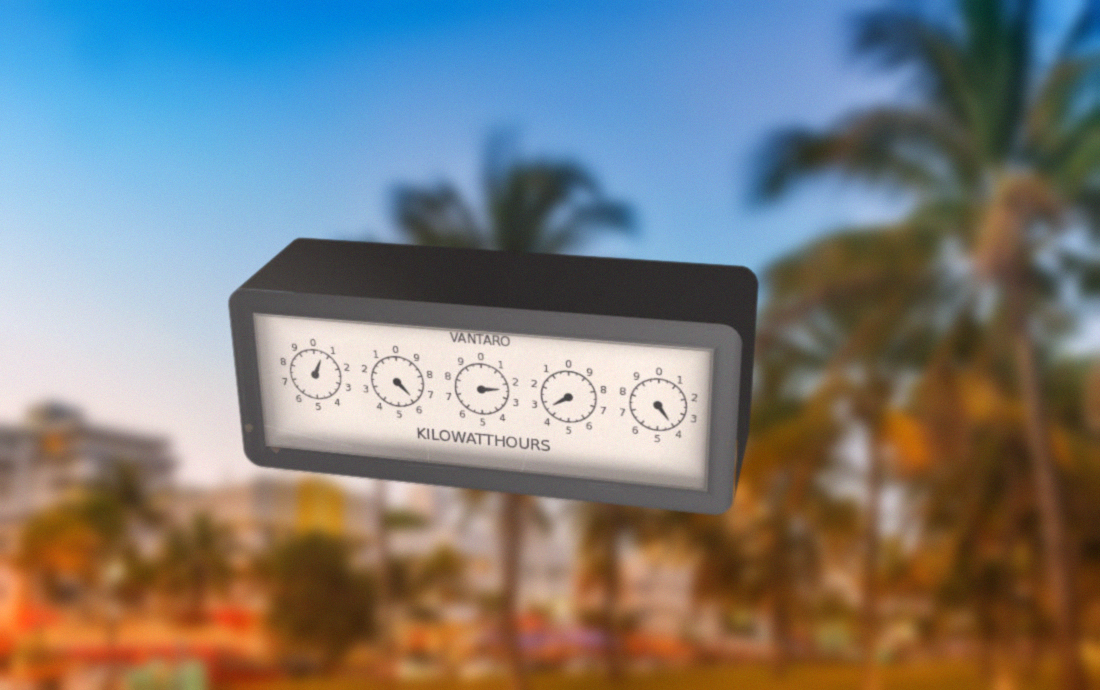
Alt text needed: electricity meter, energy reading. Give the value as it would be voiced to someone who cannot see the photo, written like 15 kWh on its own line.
6234 kWh
